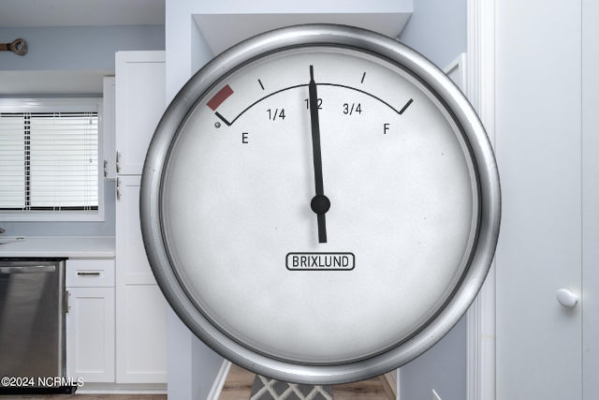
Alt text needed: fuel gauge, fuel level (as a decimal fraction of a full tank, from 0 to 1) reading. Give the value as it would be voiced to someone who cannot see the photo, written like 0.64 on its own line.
0.5
